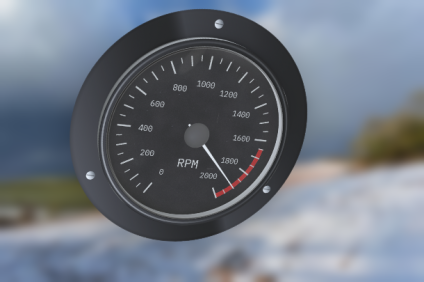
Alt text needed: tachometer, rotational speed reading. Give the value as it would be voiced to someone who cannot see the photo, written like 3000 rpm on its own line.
1900 rpm
